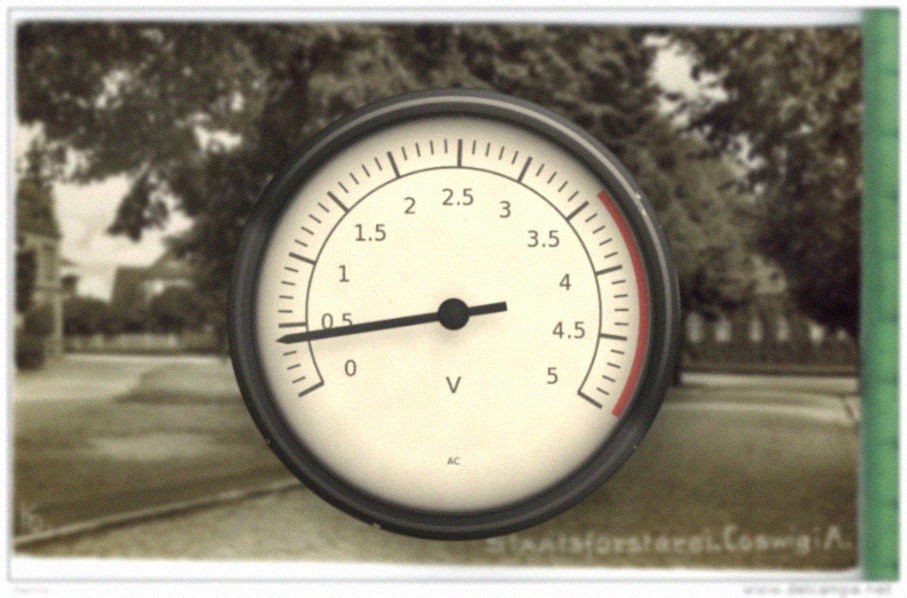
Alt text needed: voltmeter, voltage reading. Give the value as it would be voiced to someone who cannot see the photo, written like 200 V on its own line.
0.4 V
